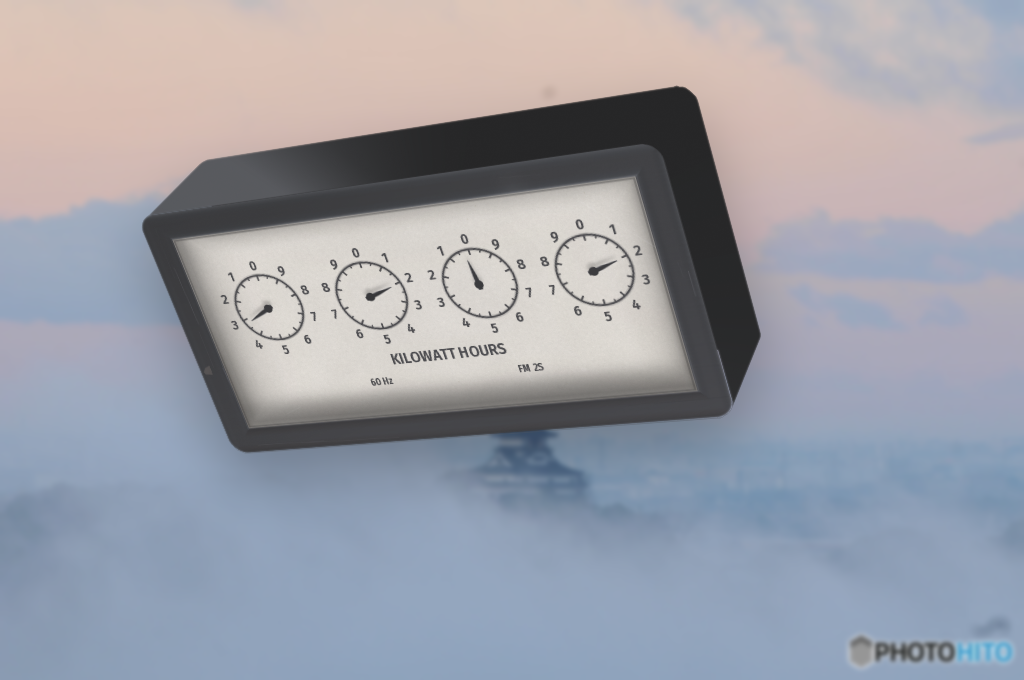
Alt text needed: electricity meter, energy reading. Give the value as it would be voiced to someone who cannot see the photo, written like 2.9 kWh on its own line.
3202 kWh
